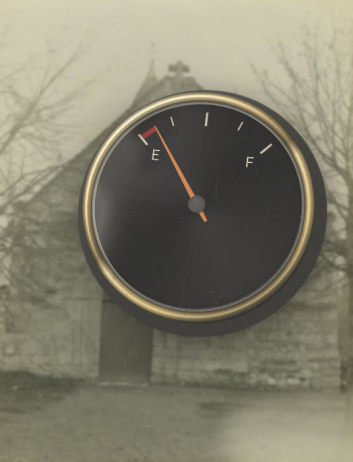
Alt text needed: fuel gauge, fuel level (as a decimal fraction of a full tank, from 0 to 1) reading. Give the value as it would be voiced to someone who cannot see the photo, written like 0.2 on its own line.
0.125
